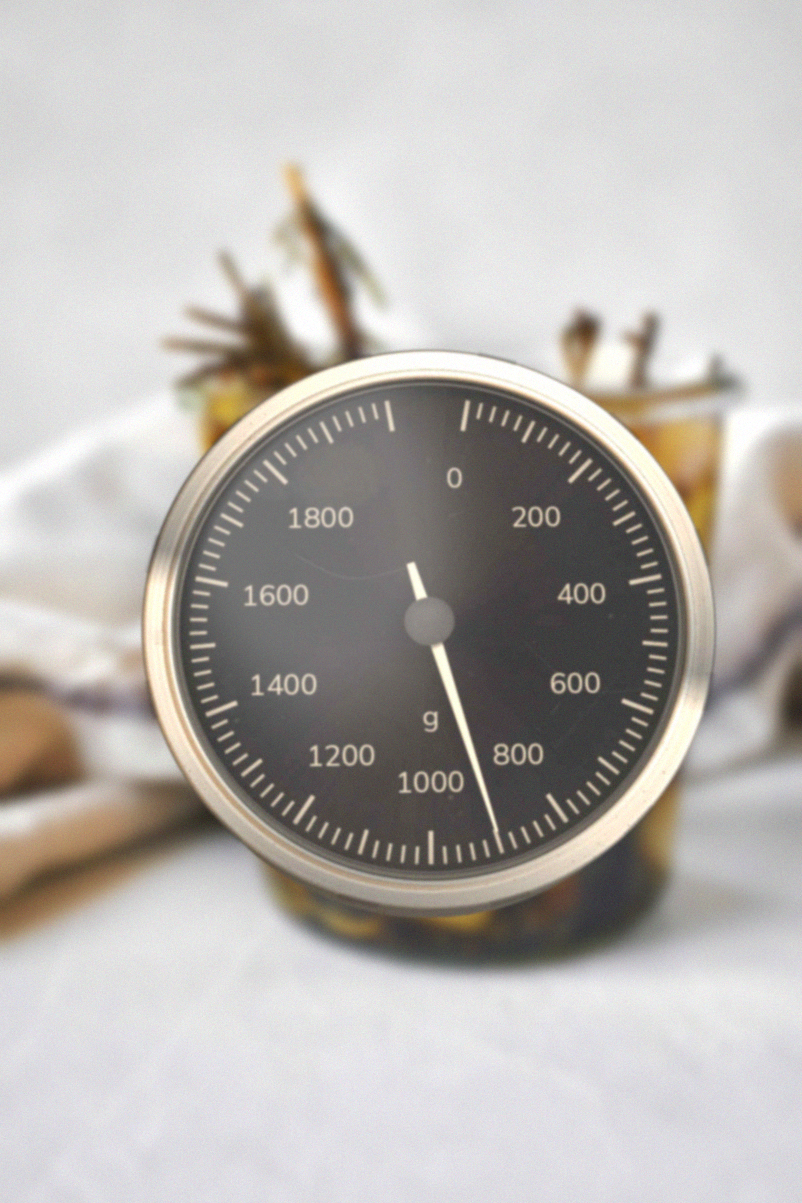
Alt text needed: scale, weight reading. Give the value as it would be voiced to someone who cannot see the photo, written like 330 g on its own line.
900 g
